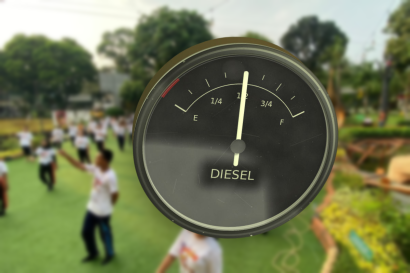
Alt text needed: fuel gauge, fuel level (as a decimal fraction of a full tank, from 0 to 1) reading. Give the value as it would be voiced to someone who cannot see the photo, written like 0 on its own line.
0.5
